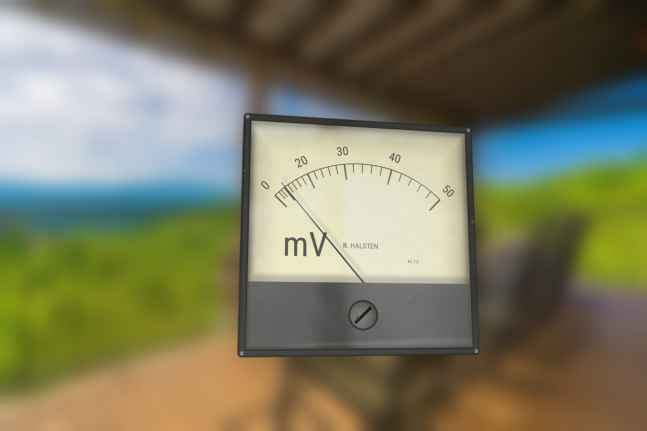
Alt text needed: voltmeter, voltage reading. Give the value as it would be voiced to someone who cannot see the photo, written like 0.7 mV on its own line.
10 mV
